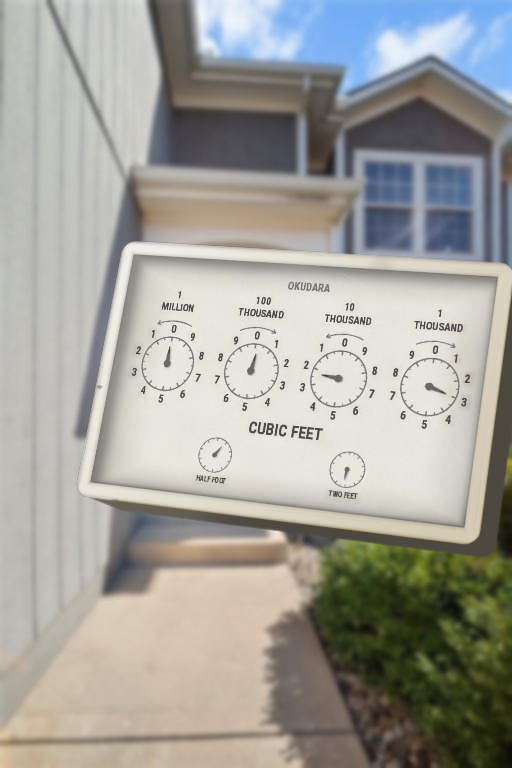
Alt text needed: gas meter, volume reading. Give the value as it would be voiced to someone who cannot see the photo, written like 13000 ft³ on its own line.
2300 ft³
